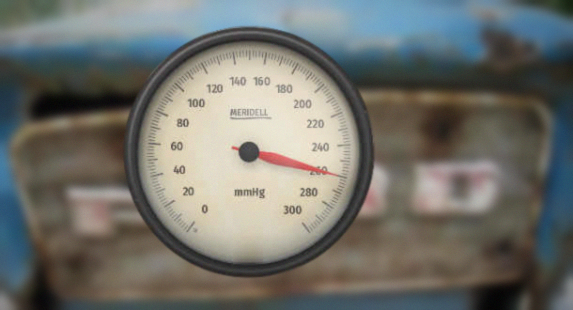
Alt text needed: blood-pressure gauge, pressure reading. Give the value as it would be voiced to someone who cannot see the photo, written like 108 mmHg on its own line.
260 mmHg
